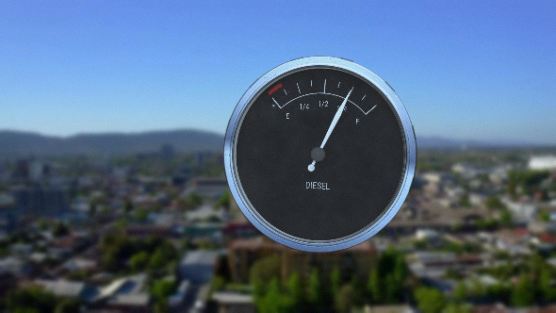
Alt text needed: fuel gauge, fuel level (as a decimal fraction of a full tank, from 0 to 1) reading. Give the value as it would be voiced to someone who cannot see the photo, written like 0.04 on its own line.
0.75
